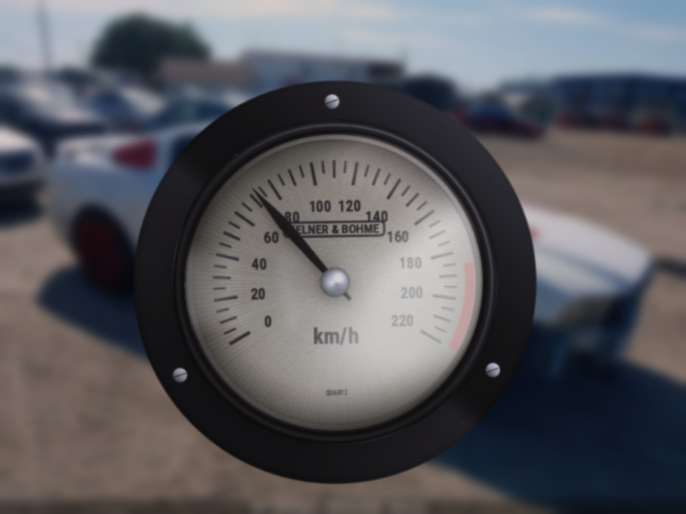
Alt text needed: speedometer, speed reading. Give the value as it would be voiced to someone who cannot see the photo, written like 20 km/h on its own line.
72.5 km/h
